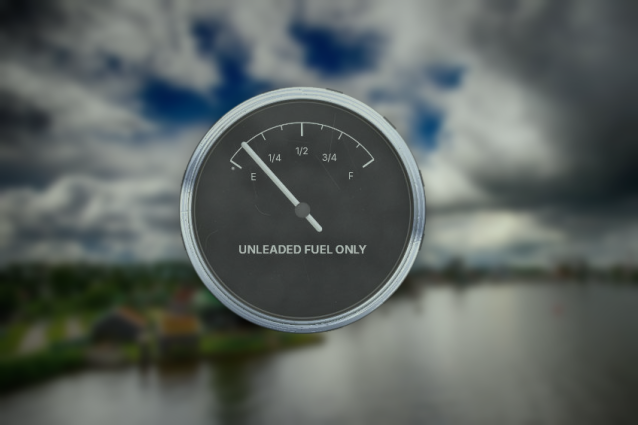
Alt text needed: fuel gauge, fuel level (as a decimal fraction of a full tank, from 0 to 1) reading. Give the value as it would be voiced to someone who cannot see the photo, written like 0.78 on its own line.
0.125
